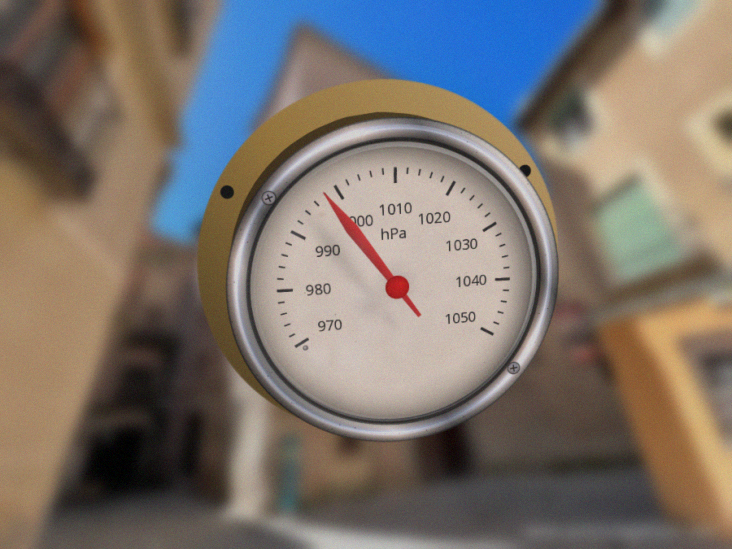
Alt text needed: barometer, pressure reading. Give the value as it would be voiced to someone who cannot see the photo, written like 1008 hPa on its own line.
998 hPa
